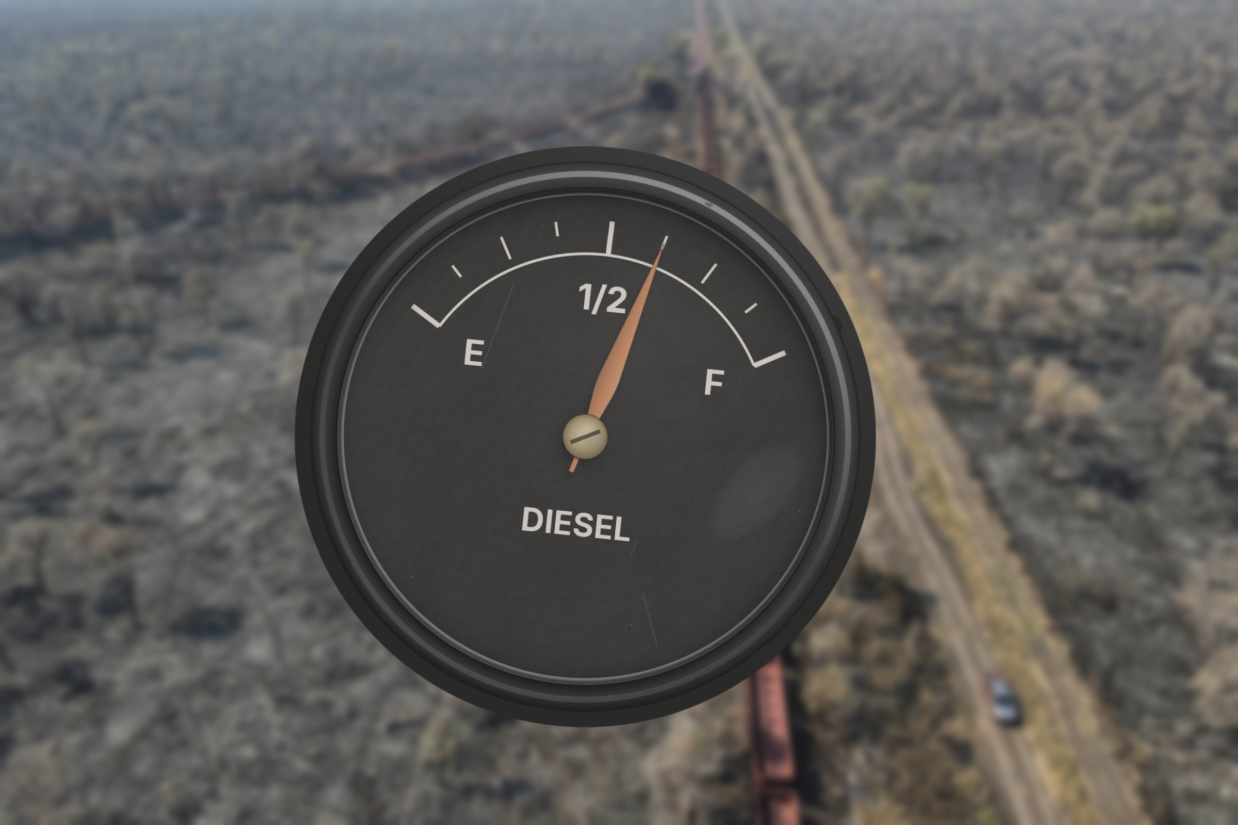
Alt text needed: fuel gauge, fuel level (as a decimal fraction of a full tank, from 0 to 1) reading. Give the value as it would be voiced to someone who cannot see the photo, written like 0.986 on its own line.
0.625
